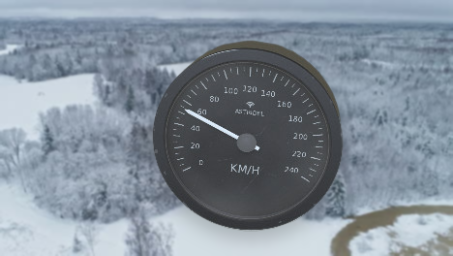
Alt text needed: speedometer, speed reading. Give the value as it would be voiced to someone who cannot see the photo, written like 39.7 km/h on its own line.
55 km/h
